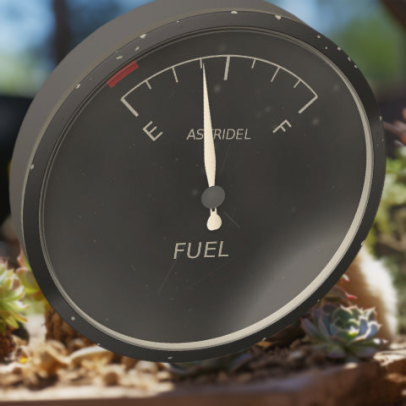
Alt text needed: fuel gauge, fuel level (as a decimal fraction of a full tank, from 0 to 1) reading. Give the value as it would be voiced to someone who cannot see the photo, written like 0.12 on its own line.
0.375
